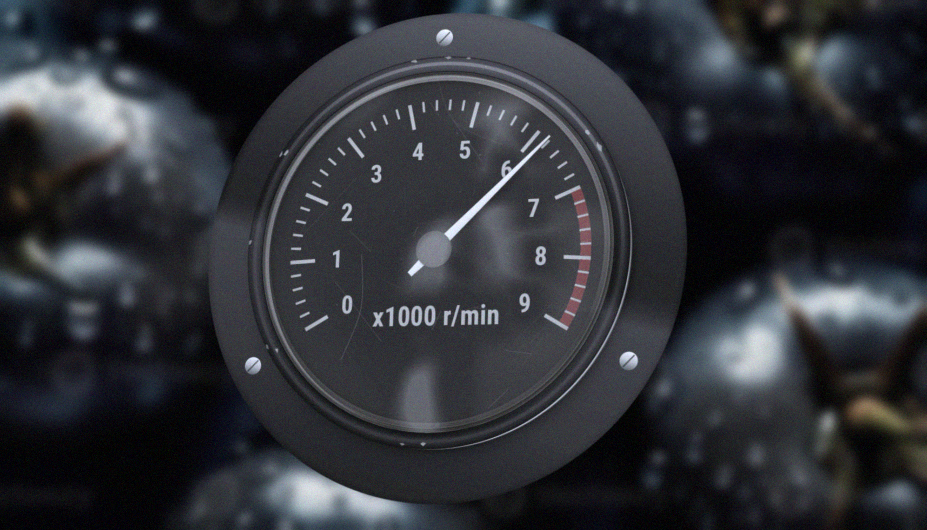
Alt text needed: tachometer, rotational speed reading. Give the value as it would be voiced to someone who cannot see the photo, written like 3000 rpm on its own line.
6200 rpm
